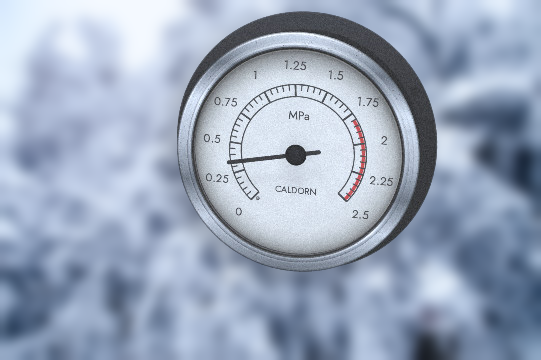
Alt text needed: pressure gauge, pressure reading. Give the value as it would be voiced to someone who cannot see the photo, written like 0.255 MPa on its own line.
0.35 MPa
